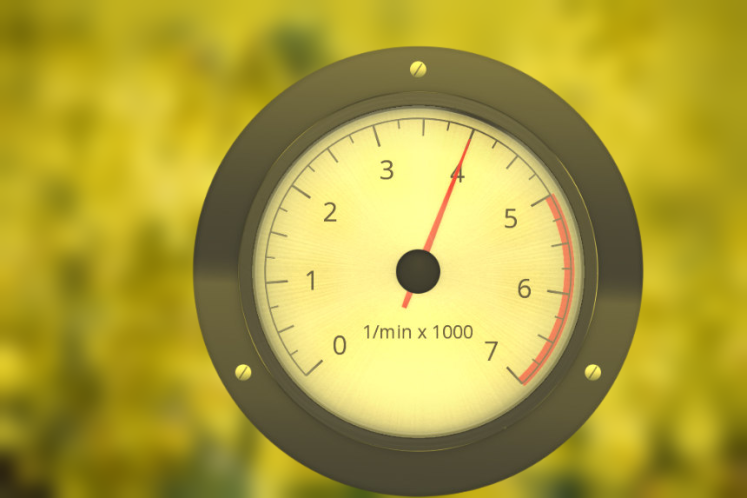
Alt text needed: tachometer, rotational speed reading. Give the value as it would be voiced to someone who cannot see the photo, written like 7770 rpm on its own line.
4000 rpm
